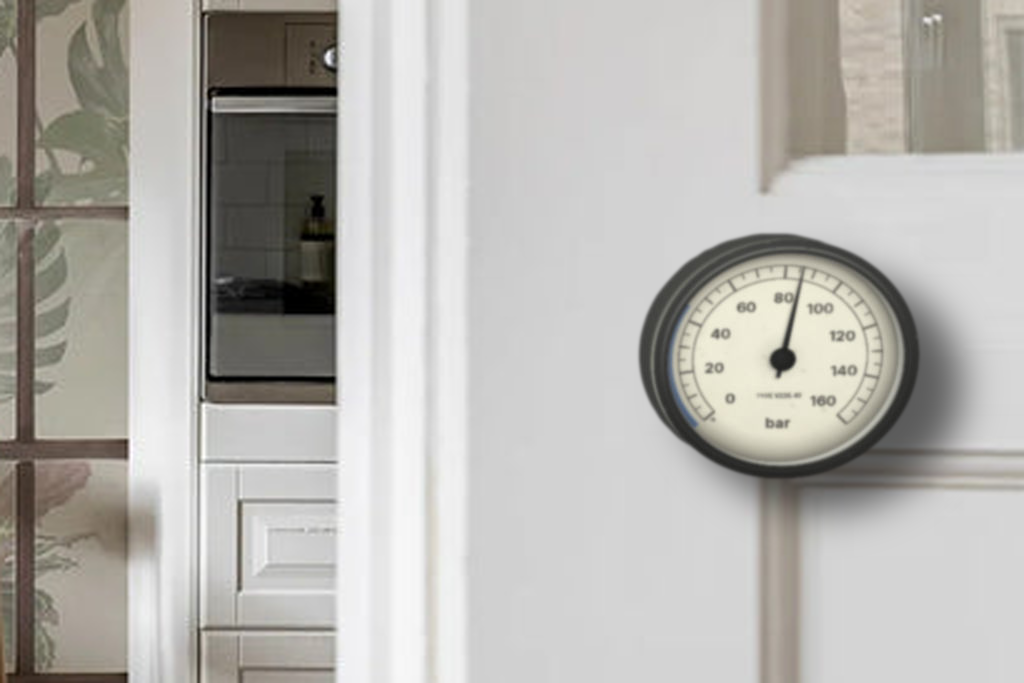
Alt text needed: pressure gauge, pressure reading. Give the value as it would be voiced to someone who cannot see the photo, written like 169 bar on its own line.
85 bar
